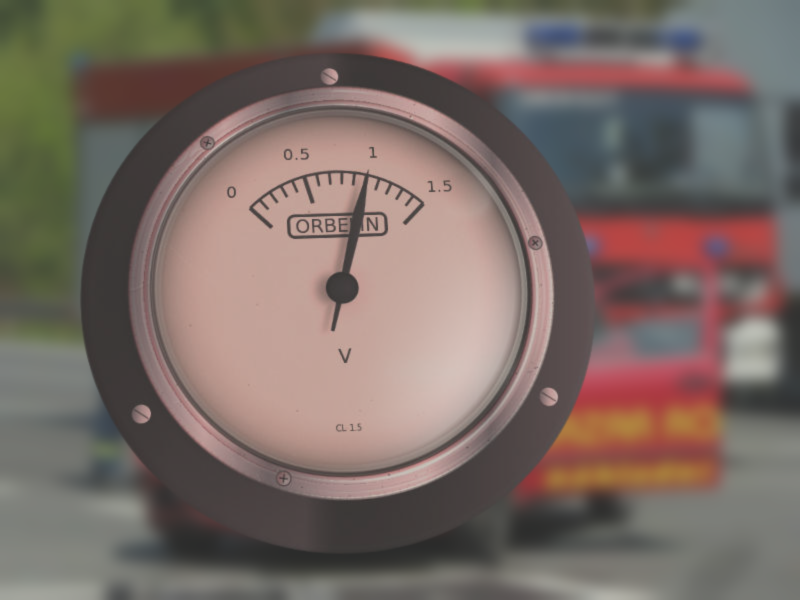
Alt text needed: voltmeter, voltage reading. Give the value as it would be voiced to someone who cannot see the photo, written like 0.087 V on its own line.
1 V
